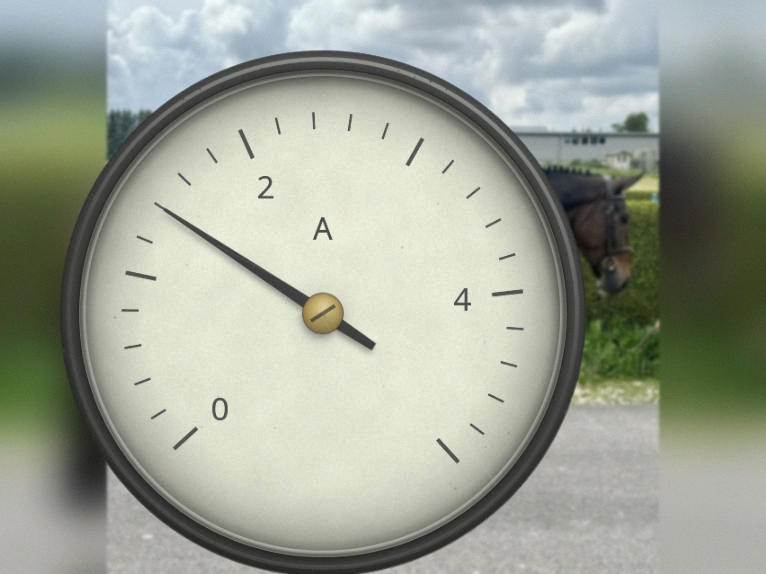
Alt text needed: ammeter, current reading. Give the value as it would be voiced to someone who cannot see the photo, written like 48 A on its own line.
1.4 A
